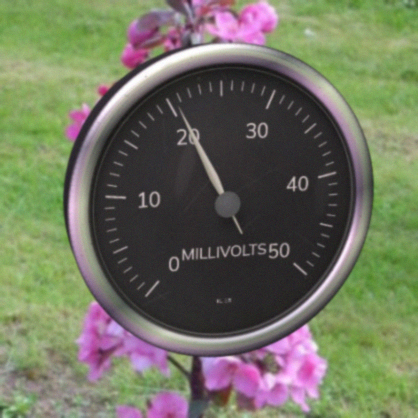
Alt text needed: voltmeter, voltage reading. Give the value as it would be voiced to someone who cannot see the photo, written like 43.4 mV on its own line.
20.5 mV
